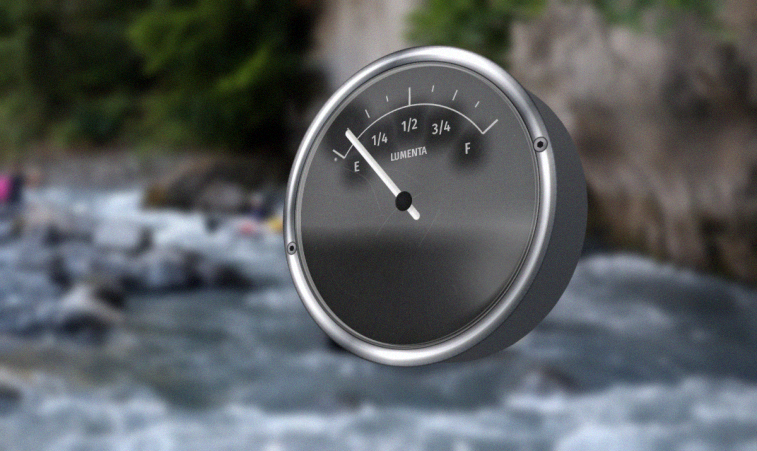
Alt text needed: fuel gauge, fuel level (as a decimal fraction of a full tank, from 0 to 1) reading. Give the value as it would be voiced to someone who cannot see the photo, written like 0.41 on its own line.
0.125
